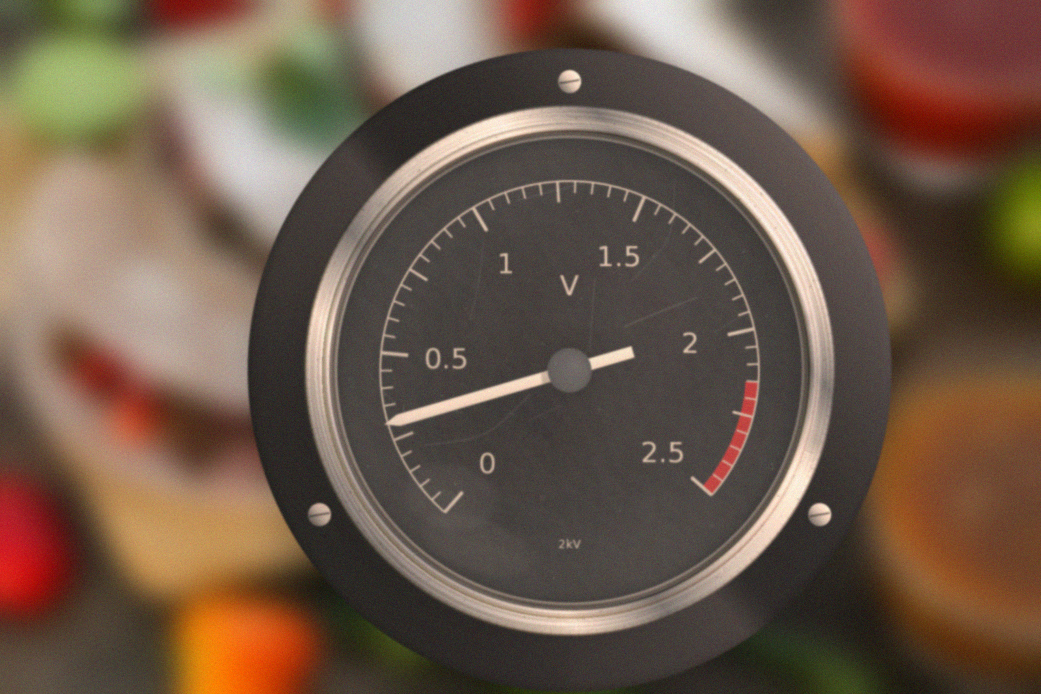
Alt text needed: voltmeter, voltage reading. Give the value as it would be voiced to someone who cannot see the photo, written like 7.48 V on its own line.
0.3 V
